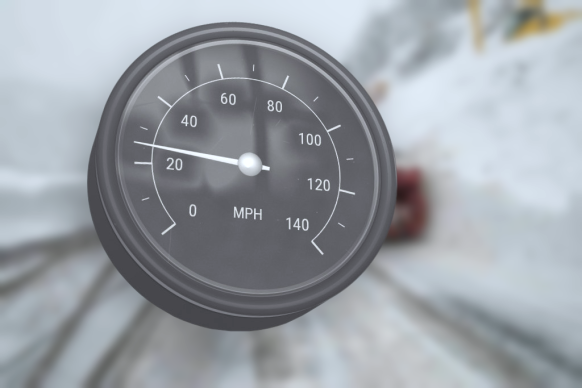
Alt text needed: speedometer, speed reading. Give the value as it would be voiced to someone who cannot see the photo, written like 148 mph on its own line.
25 mph
